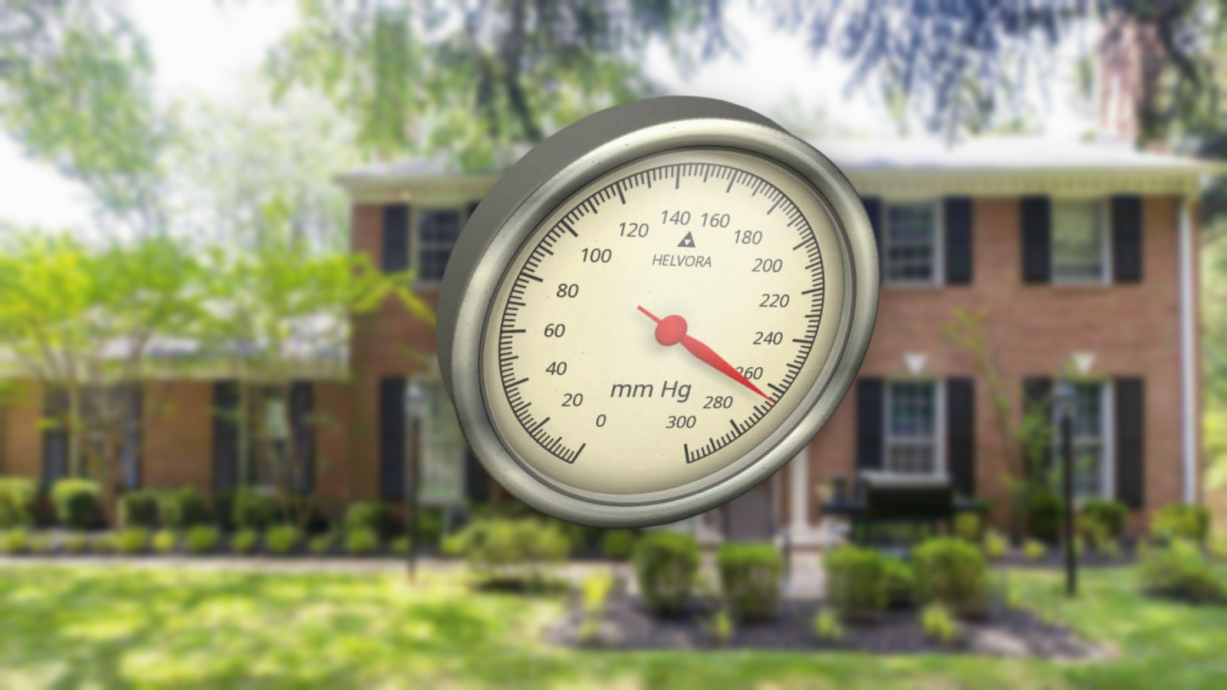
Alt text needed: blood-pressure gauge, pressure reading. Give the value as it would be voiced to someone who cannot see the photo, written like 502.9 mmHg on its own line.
264 mmHg
